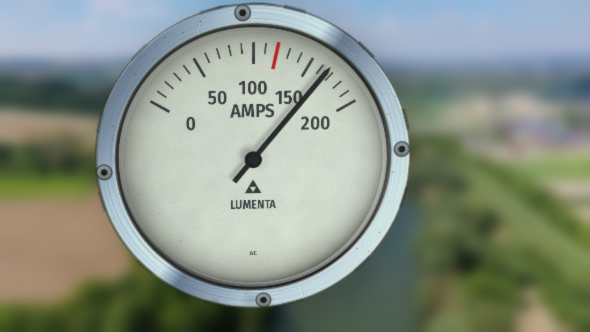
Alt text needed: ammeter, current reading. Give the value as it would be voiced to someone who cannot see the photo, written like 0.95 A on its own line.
165 A
